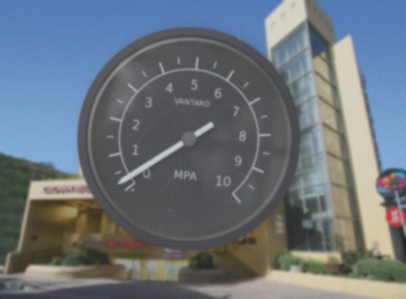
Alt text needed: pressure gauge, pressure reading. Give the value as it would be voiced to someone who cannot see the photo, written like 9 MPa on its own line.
0.25 MPa
